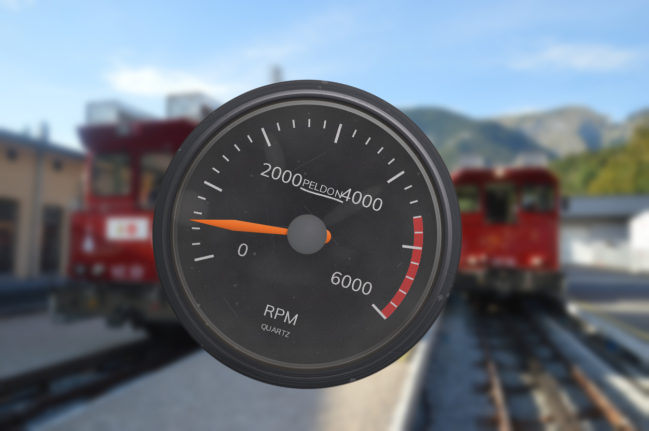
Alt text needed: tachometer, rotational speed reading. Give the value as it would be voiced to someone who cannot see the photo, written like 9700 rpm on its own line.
500 rpm
